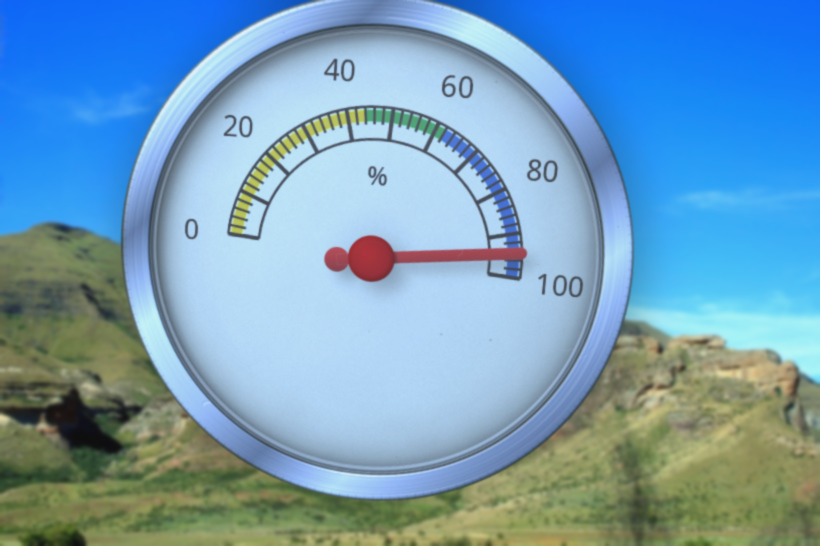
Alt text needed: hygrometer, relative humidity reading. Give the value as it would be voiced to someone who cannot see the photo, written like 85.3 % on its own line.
94 %
